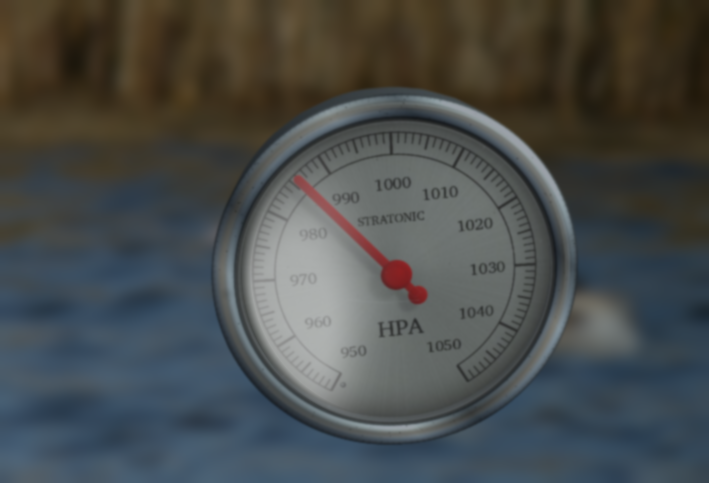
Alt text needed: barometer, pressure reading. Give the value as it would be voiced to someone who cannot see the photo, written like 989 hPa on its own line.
986 hPa
